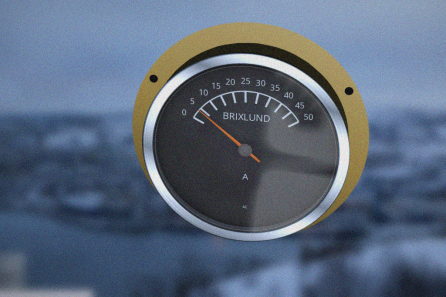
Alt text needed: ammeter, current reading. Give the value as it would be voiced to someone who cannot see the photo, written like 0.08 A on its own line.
5 A
